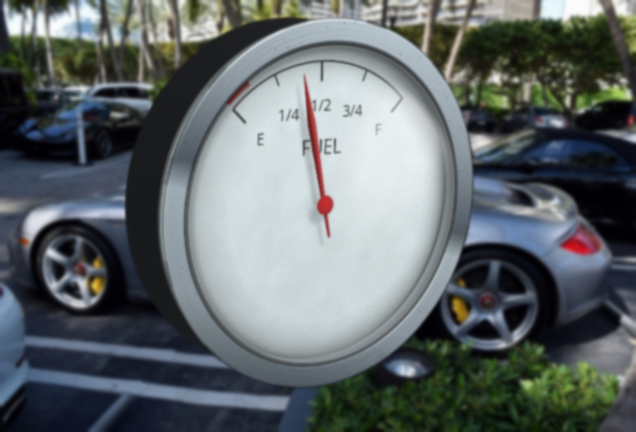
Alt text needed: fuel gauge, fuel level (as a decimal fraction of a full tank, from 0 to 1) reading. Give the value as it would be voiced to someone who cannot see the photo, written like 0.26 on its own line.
0.375
